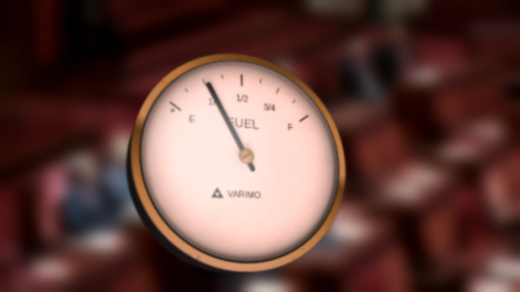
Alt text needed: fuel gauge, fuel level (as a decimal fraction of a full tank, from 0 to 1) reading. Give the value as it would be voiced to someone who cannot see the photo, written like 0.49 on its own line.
0.25
